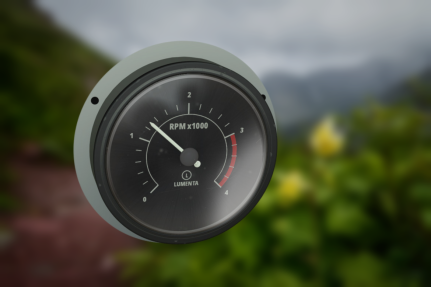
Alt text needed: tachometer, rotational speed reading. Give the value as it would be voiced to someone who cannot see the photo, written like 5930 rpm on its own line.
1300 rpm
